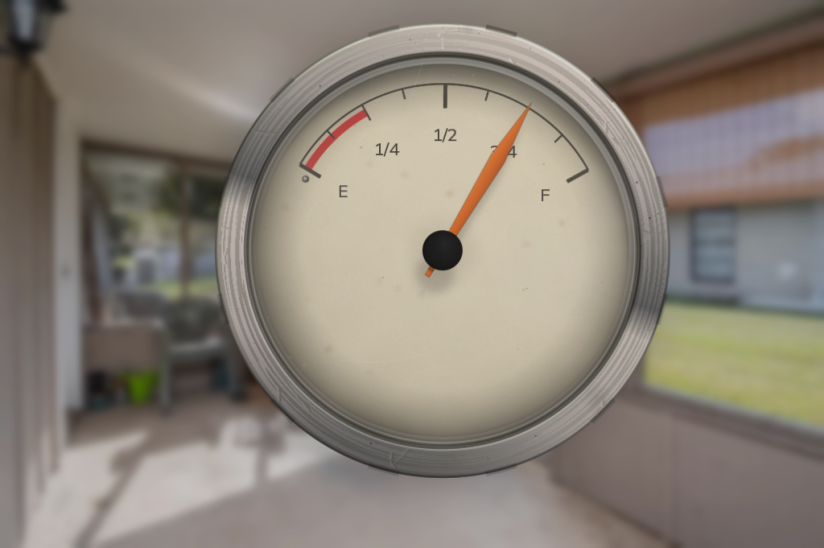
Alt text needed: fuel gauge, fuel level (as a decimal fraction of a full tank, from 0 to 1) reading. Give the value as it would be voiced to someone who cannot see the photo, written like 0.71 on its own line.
0.75
